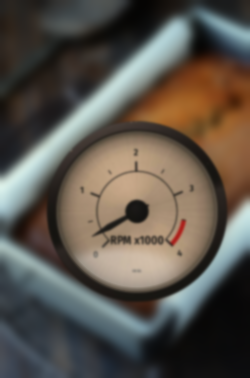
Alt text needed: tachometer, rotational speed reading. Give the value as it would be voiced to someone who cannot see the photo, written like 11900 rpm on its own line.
250 rpm
